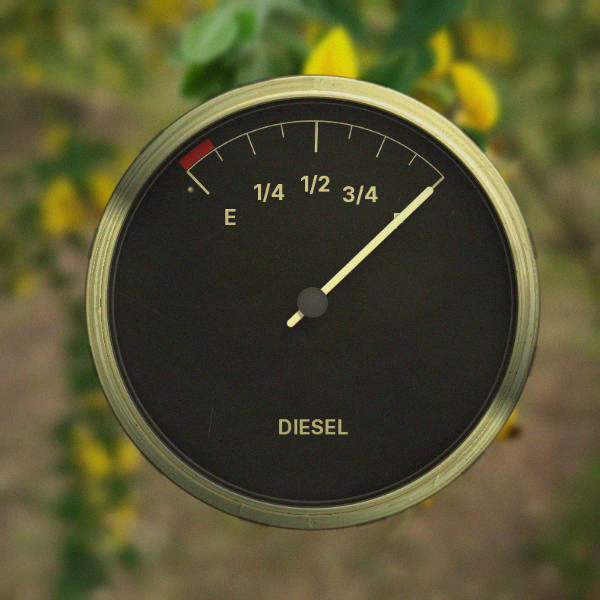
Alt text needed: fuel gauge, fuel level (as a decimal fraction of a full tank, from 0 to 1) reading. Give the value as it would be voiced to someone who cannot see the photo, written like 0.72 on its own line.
1
